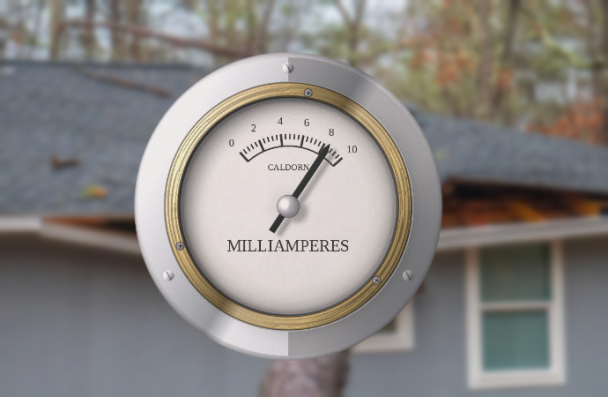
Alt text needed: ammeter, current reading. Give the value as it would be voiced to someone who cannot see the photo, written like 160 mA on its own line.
8.4 mA
